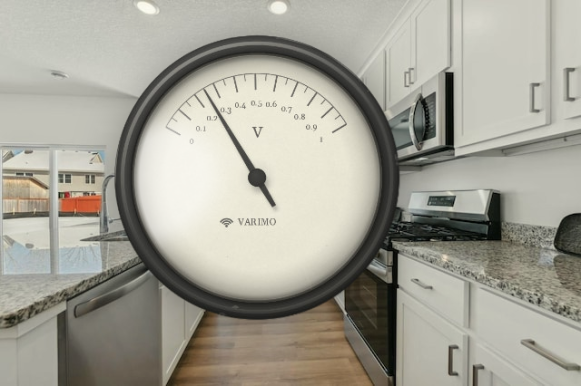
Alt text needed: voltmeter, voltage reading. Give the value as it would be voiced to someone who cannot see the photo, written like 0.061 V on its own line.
0.25 V
